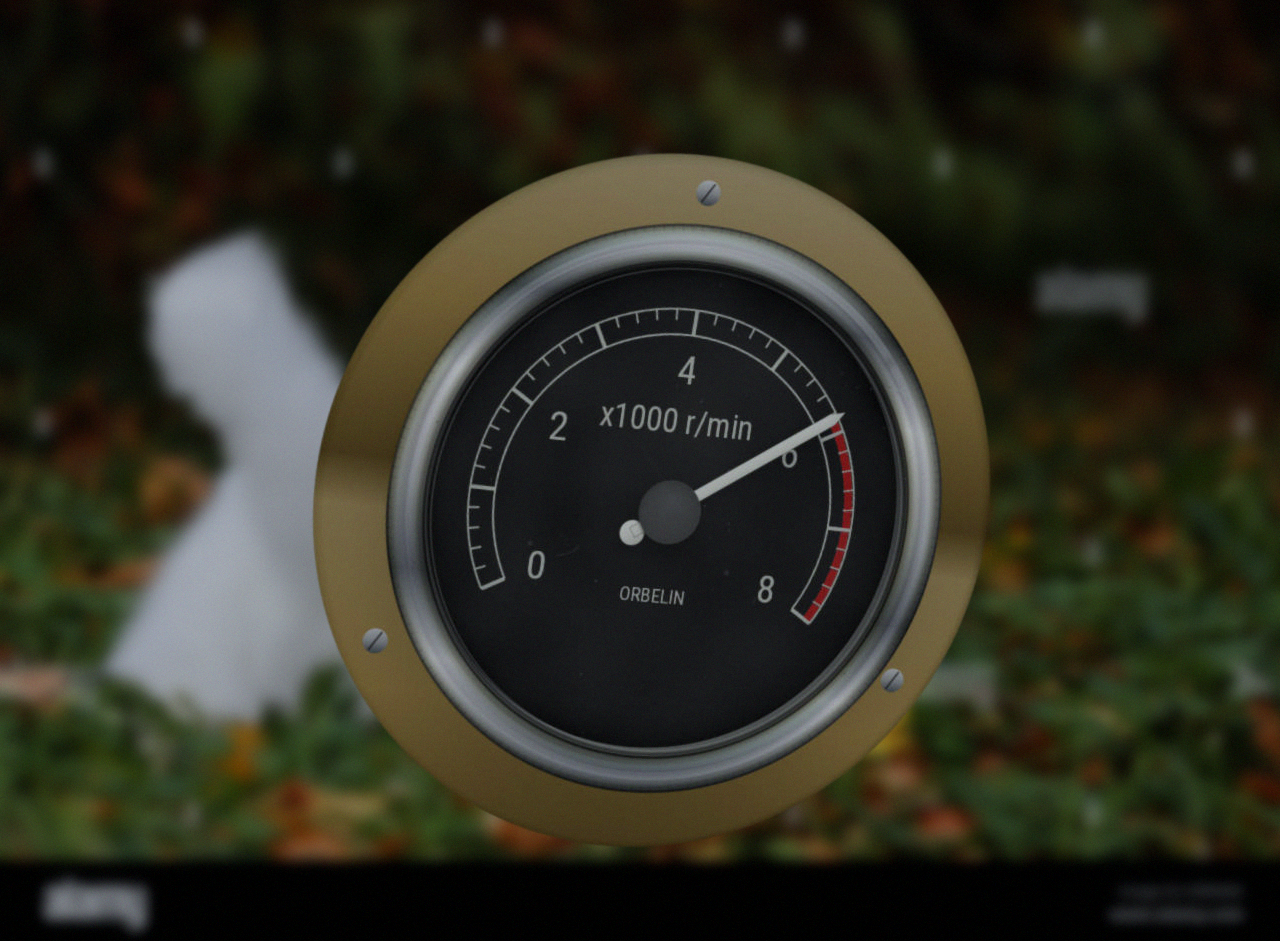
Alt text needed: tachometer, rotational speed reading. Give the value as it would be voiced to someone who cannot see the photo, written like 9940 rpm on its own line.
5800 rpm
